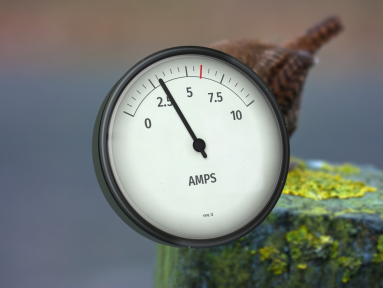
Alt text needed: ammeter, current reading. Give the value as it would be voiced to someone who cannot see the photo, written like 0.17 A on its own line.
3 A
